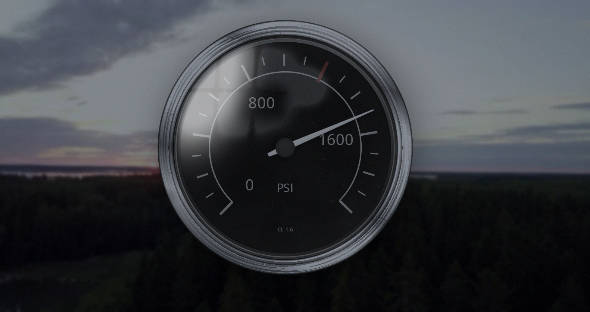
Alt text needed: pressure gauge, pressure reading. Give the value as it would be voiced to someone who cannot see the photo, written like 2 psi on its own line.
1500 psi
